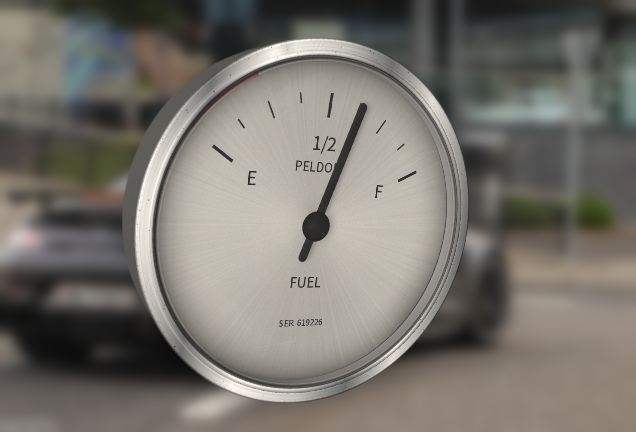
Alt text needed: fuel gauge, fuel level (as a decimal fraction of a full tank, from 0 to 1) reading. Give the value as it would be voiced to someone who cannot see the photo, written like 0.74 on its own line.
0.625
